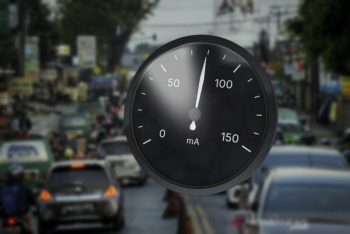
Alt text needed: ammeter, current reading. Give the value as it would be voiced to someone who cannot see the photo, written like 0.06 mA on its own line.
80 mA
